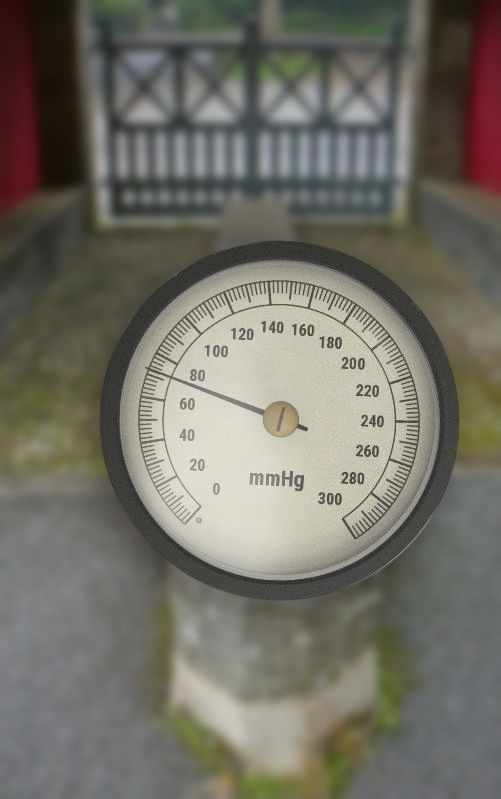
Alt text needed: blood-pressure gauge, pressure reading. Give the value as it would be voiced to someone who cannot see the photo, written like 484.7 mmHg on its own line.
72 mmHg
